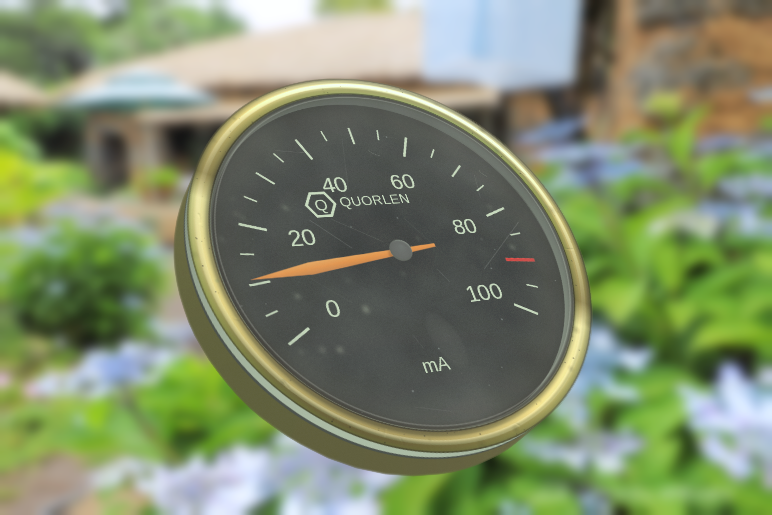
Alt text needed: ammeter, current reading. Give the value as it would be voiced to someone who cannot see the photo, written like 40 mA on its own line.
10 mA
